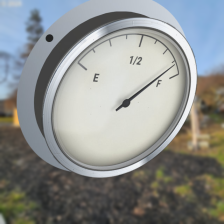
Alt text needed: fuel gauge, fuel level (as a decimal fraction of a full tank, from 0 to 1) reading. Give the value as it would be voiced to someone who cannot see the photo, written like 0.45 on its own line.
0.875
